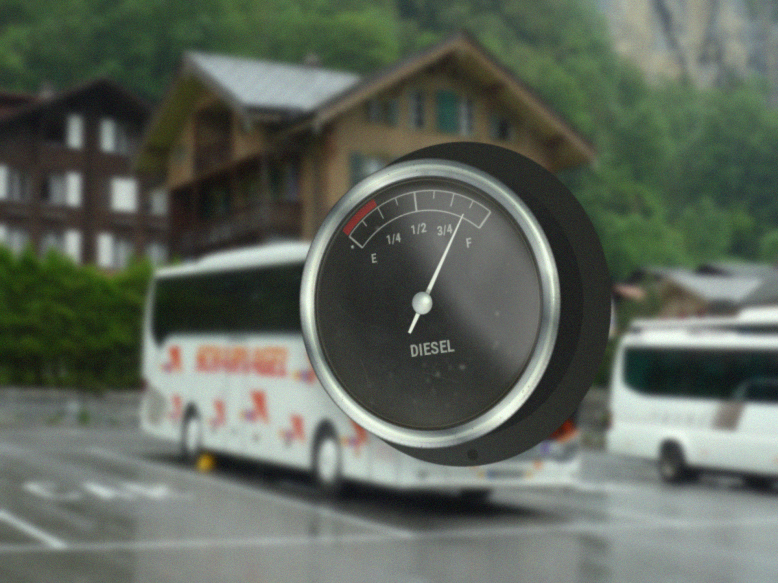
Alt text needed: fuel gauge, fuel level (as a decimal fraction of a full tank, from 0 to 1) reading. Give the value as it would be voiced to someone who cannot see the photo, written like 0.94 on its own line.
0.875
